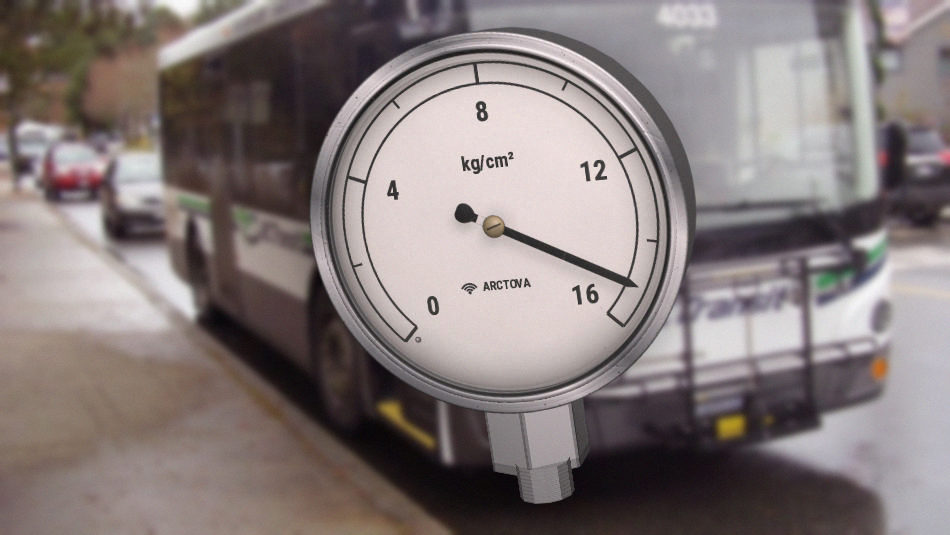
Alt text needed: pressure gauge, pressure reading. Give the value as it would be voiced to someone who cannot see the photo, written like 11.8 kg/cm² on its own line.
15 kg/cm²
